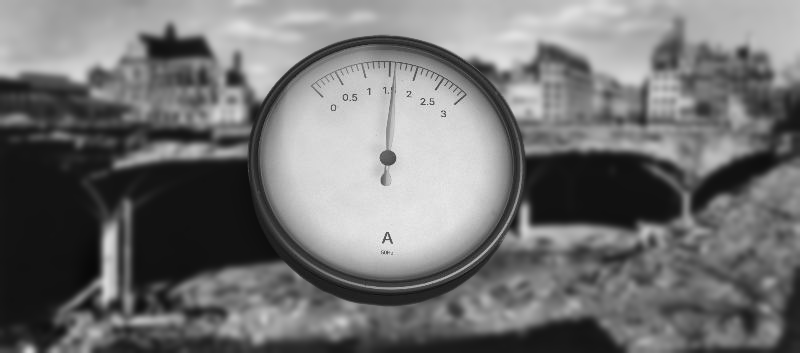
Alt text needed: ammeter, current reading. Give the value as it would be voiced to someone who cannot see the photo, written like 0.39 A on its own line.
1.6 A
